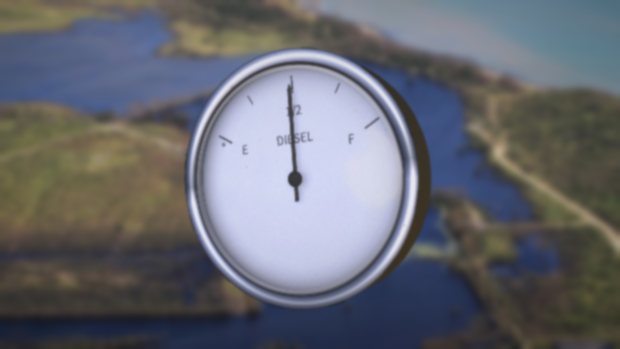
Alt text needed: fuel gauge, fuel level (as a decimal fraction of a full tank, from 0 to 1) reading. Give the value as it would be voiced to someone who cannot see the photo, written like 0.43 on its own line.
0.5
